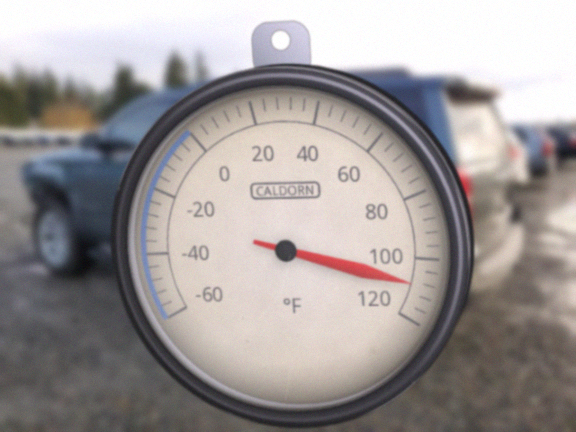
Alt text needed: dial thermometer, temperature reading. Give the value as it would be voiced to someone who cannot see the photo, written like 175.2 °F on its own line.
108 °F
